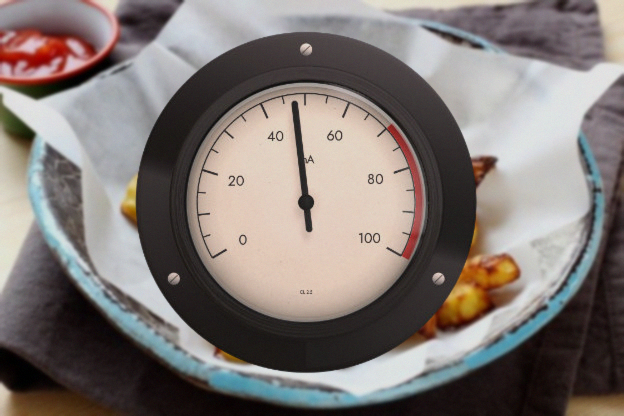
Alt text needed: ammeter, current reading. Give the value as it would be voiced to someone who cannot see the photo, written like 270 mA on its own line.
47.5 mA
